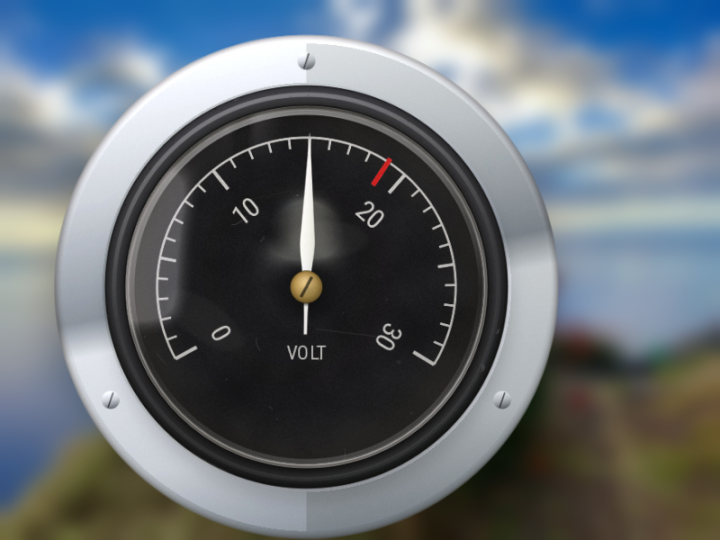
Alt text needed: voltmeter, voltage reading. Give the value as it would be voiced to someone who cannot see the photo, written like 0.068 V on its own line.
15 V
